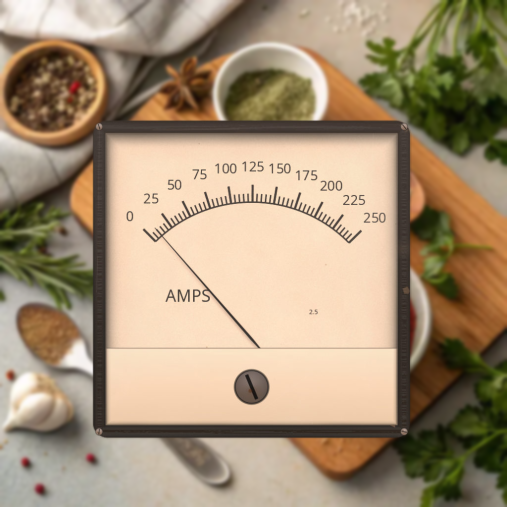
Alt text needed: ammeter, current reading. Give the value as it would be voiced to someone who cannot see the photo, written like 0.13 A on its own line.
10 A
